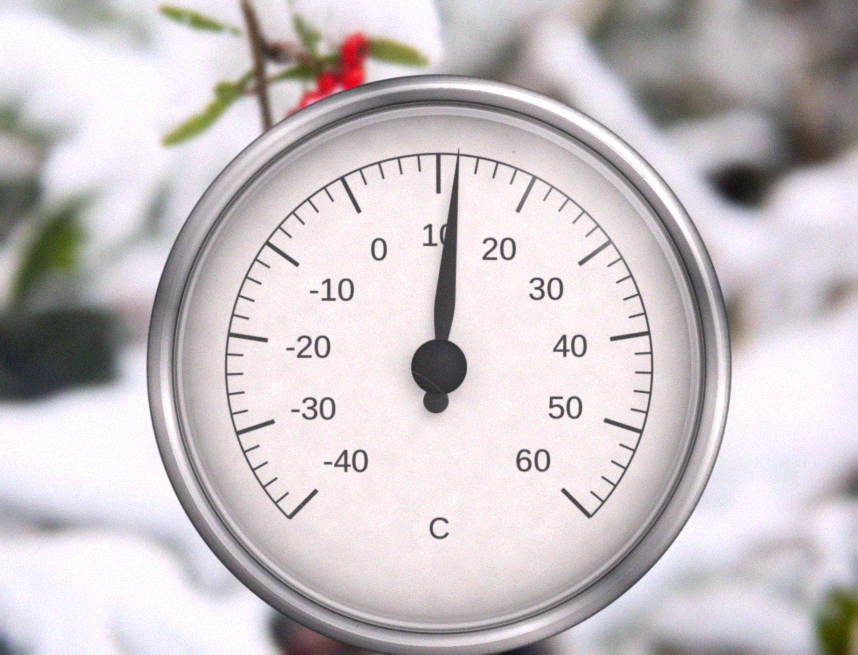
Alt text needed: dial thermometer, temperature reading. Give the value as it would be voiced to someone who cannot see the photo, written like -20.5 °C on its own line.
12 °C
